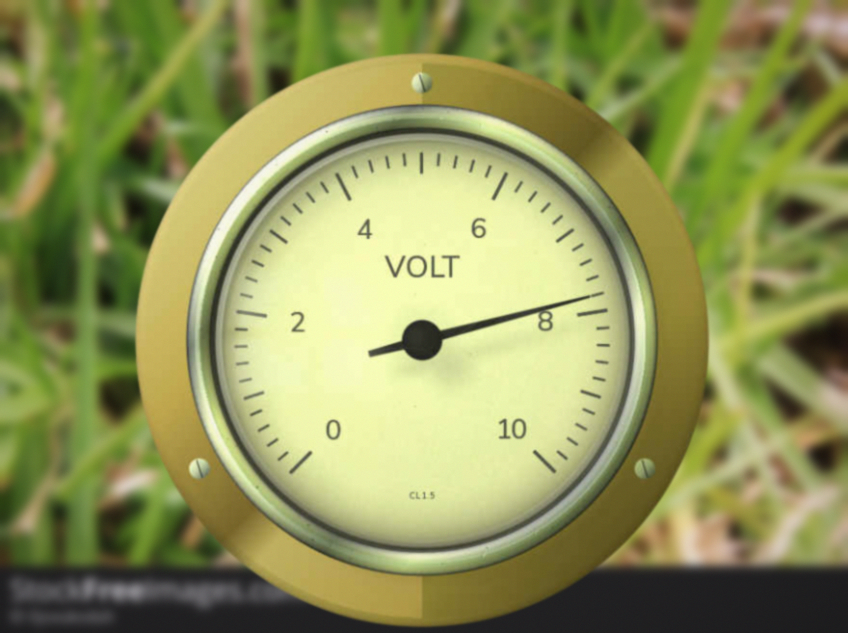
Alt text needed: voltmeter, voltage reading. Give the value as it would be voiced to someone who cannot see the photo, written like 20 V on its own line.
7.8 V
